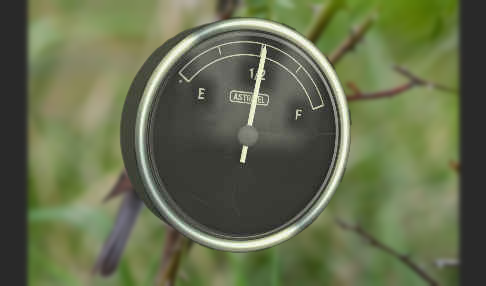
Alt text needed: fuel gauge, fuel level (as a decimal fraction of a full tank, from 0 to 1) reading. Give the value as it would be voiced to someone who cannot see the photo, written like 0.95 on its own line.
0.5
